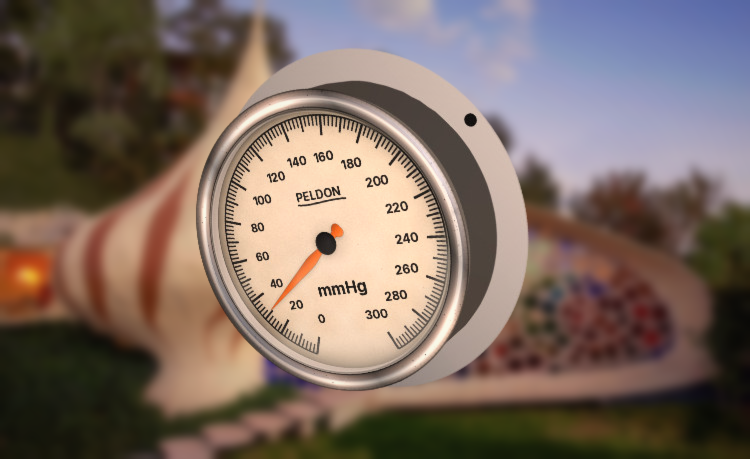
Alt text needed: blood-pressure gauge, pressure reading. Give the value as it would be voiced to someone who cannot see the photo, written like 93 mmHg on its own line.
30 mmHg
